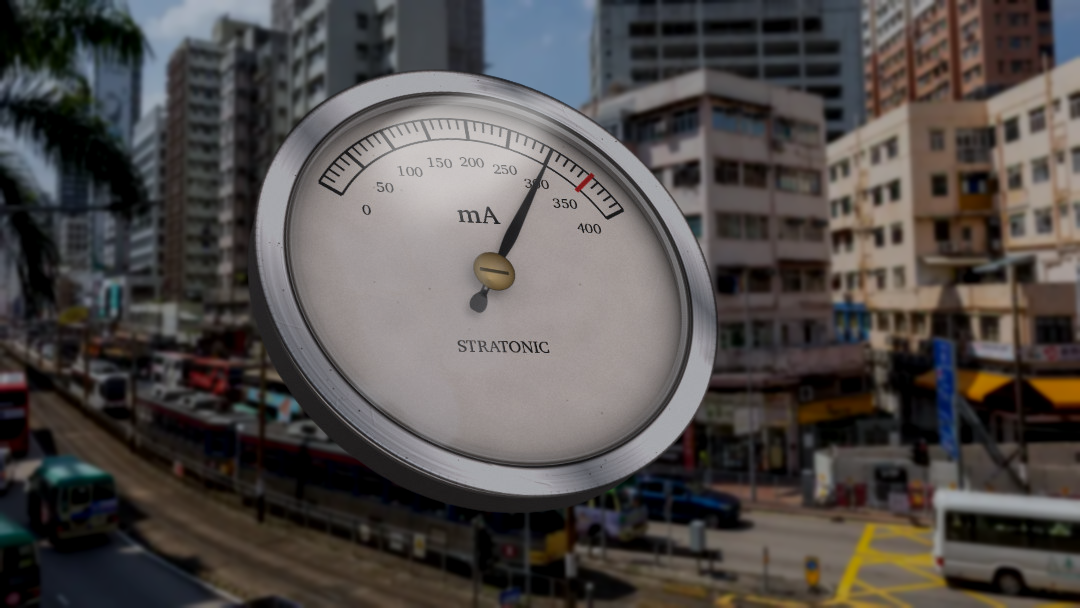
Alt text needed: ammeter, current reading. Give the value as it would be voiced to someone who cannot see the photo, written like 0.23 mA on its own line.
300 mA
